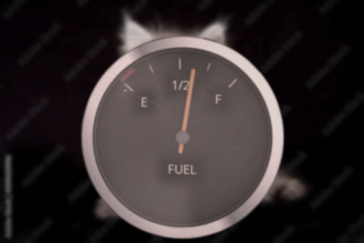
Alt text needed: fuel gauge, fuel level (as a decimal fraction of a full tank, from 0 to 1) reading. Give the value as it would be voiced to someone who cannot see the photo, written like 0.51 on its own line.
0.625
